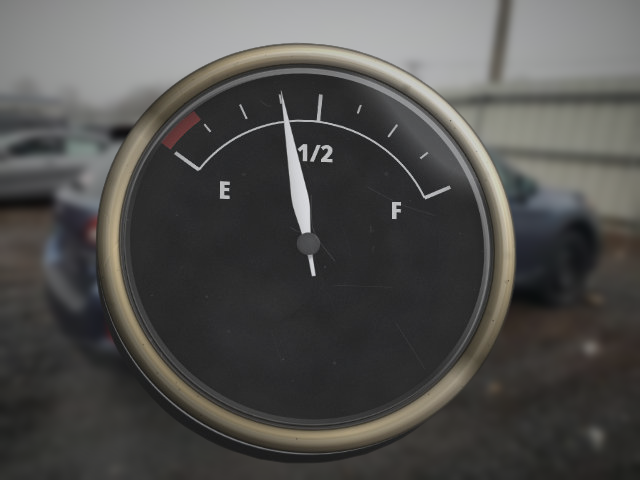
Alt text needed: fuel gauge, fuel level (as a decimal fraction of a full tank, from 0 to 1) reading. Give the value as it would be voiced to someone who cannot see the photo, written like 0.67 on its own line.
0.375
